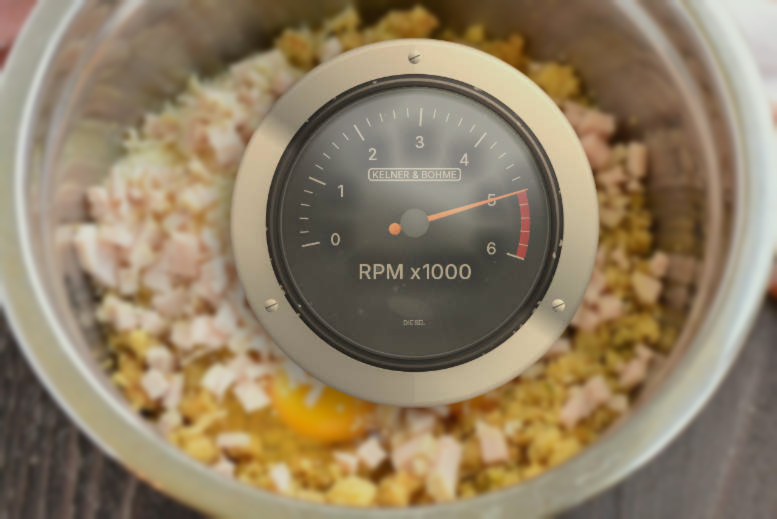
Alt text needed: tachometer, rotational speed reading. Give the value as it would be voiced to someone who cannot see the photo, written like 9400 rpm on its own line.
5000 rpm
